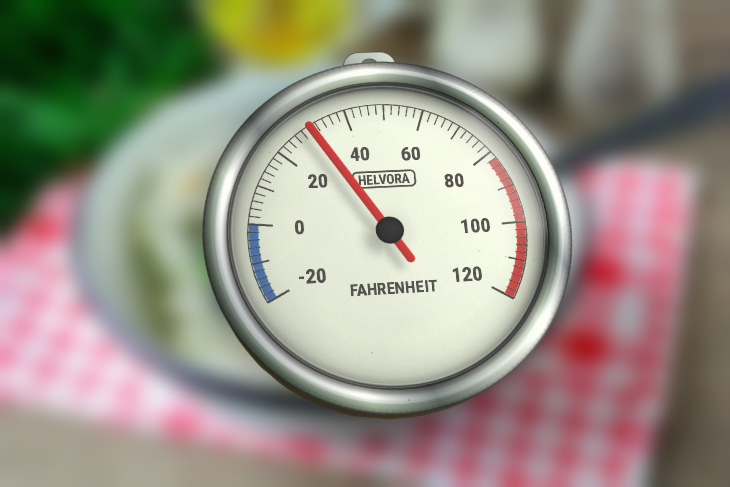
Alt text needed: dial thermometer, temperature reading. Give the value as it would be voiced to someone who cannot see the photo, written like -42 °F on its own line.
30 °F
